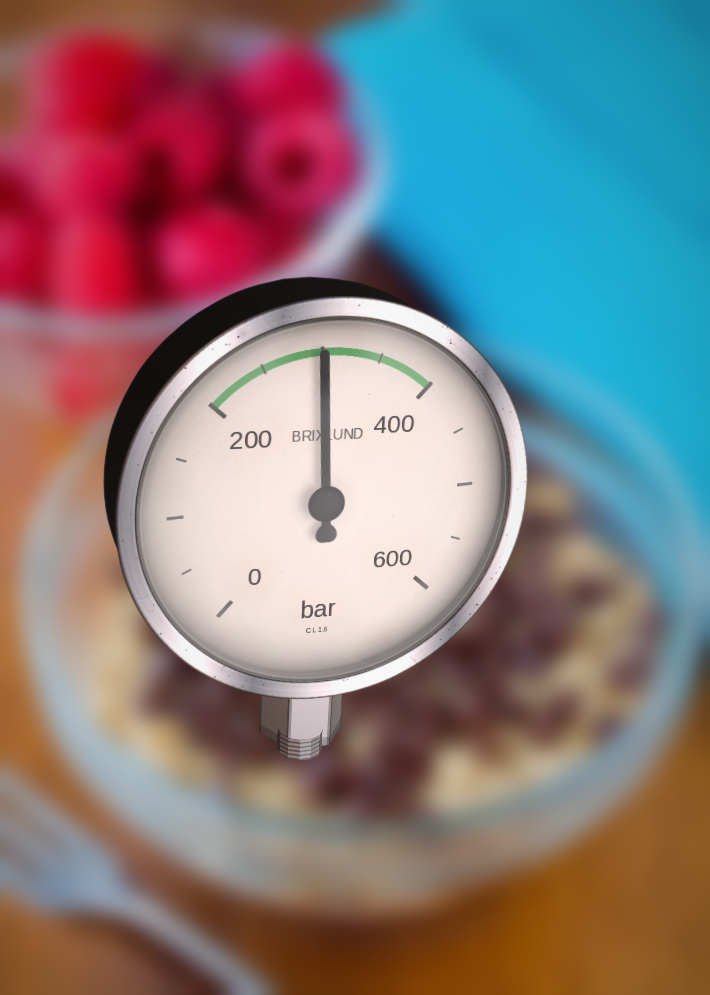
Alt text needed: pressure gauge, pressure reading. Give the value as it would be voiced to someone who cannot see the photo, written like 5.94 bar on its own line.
300 bar
